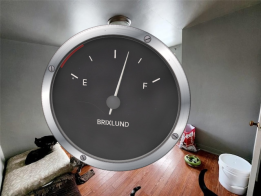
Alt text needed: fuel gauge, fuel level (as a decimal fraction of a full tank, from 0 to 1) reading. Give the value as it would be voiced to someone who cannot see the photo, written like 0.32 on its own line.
0.625
